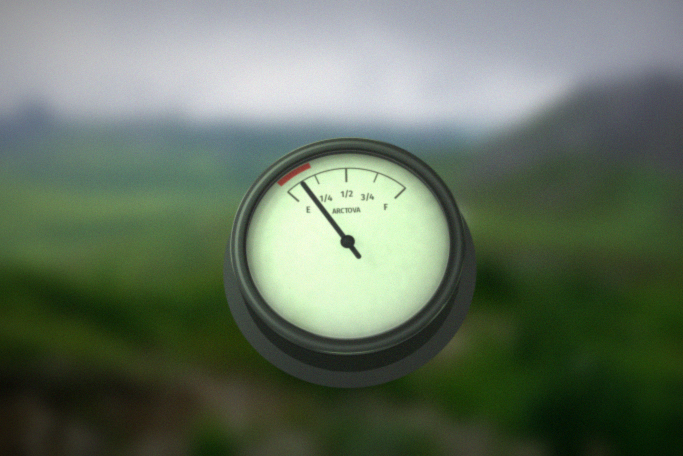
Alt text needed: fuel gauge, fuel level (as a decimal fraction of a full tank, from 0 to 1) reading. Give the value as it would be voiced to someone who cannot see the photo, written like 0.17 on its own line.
0.125
